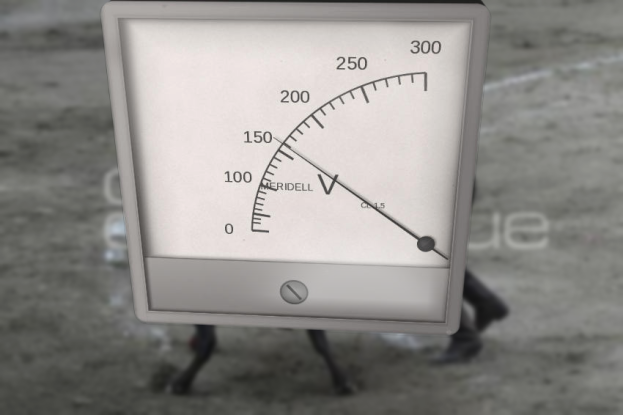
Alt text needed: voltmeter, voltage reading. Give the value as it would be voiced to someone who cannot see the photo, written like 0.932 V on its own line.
160 V
